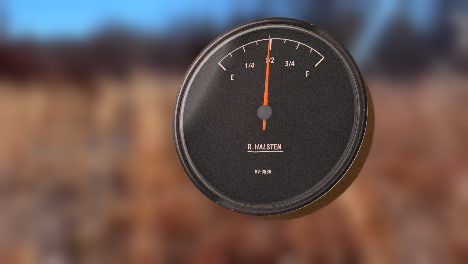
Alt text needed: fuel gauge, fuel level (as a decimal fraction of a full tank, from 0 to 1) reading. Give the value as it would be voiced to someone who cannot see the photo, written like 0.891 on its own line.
0.5
